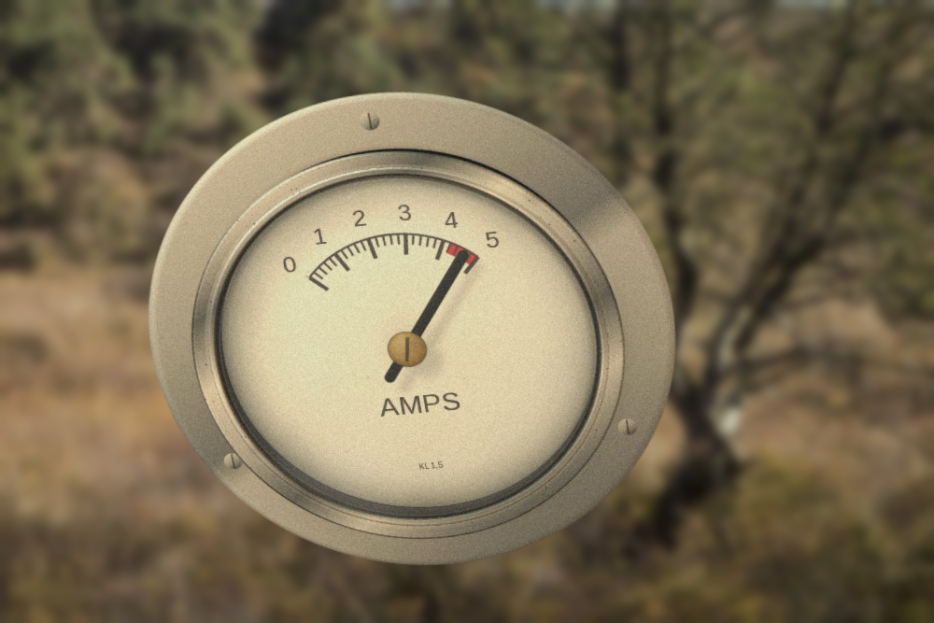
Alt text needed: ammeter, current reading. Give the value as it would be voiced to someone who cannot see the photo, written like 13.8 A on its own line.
4.6 A
